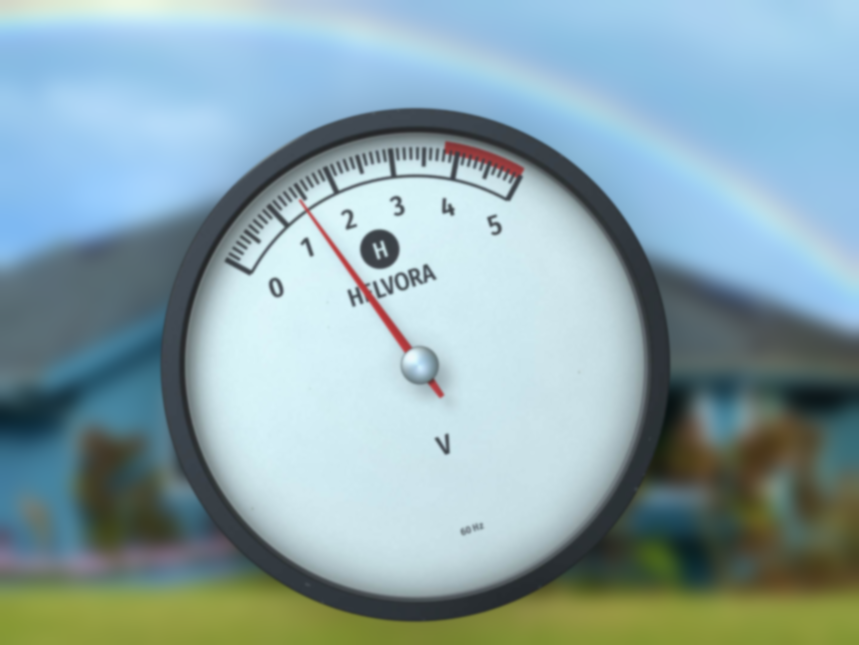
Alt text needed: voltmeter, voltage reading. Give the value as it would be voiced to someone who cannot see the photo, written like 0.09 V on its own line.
1.4 V
